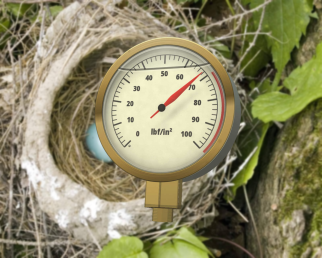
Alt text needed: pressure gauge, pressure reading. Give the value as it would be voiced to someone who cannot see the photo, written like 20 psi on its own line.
68 psi
